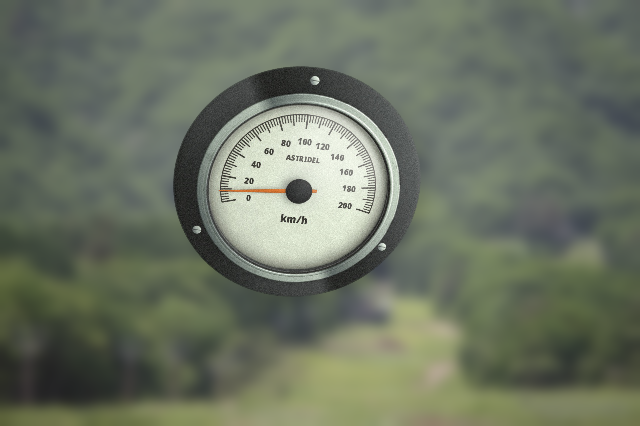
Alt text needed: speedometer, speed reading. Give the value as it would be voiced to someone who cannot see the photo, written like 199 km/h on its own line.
10 km/h
